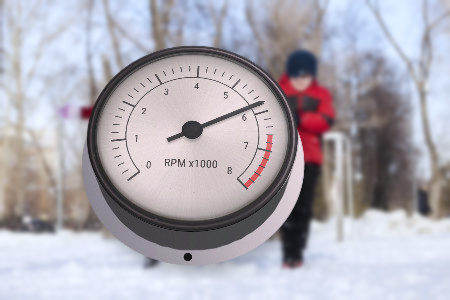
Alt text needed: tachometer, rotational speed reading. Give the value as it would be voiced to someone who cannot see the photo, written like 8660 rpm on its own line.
5800 rpm
